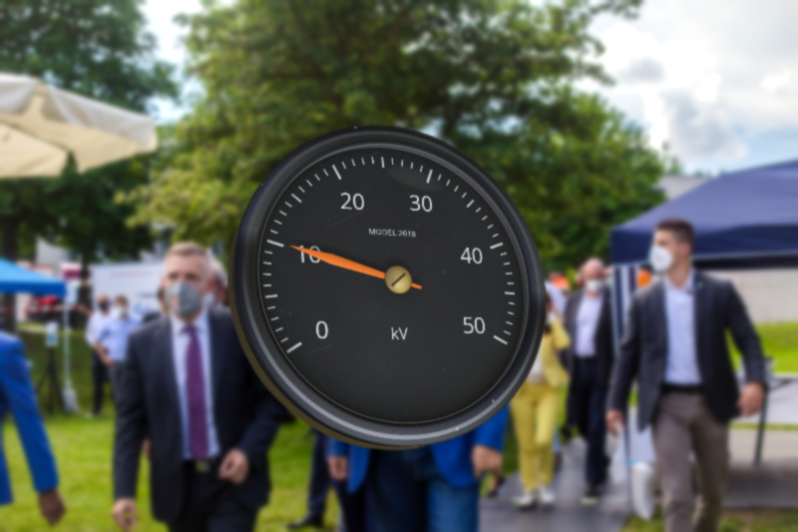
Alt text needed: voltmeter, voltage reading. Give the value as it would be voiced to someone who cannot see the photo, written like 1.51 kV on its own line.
10 kV
